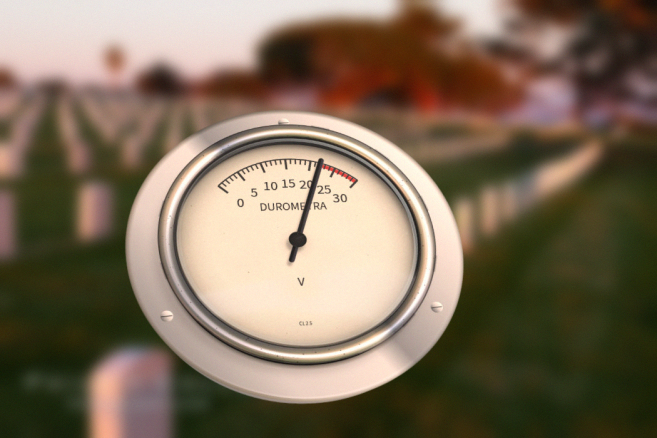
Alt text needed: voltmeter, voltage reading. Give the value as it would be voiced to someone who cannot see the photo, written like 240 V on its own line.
22 V
